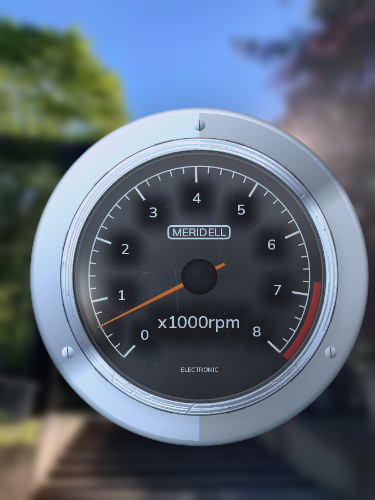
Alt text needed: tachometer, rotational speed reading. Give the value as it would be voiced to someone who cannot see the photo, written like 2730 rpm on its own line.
600 rpm
